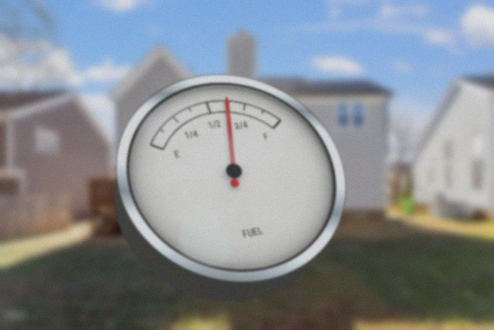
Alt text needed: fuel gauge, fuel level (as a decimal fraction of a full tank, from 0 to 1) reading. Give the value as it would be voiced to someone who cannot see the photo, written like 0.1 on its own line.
0.625
